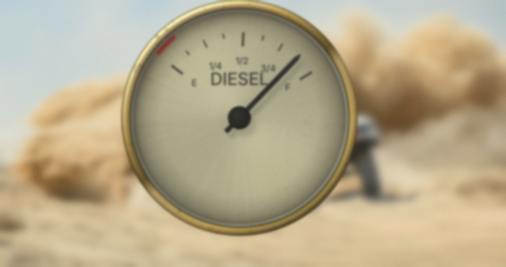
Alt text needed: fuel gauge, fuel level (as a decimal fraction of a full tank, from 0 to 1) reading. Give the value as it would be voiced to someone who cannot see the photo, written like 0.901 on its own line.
0.875
